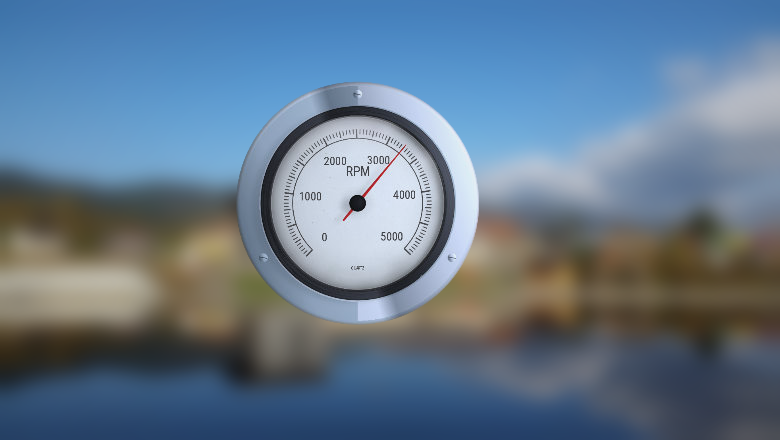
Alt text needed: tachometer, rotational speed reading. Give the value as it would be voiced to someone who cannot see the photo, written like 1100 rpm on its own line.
3250 rpm
